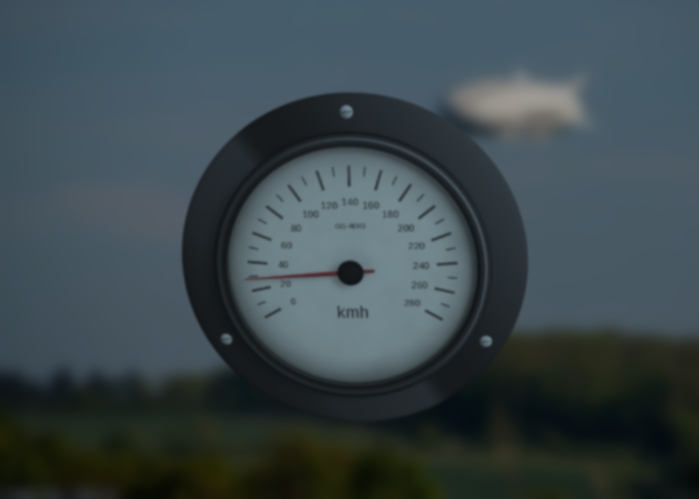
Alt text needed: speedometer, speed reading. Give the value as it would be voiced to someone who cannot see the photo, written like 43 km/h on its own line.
30 km/h
